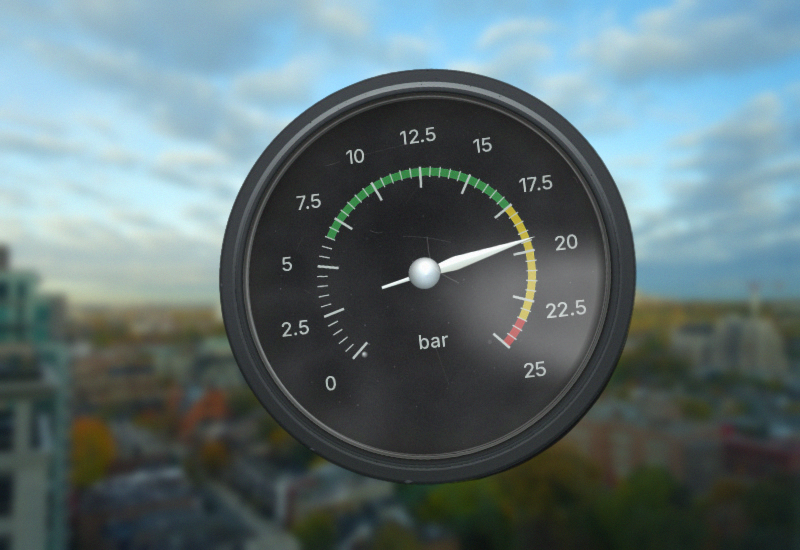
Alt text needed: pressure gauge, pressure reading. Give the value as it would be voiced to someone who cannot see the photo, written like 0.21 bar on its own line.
19.5 bar
